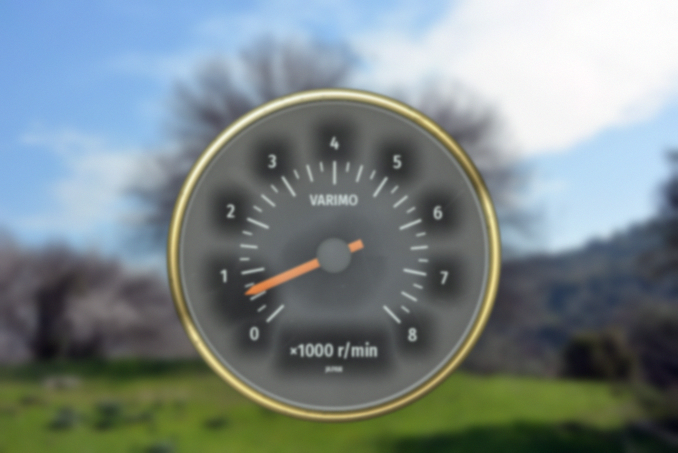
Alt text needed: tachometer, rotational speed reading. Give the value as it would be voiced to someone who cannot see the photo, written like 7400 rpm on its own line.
625 rpm
